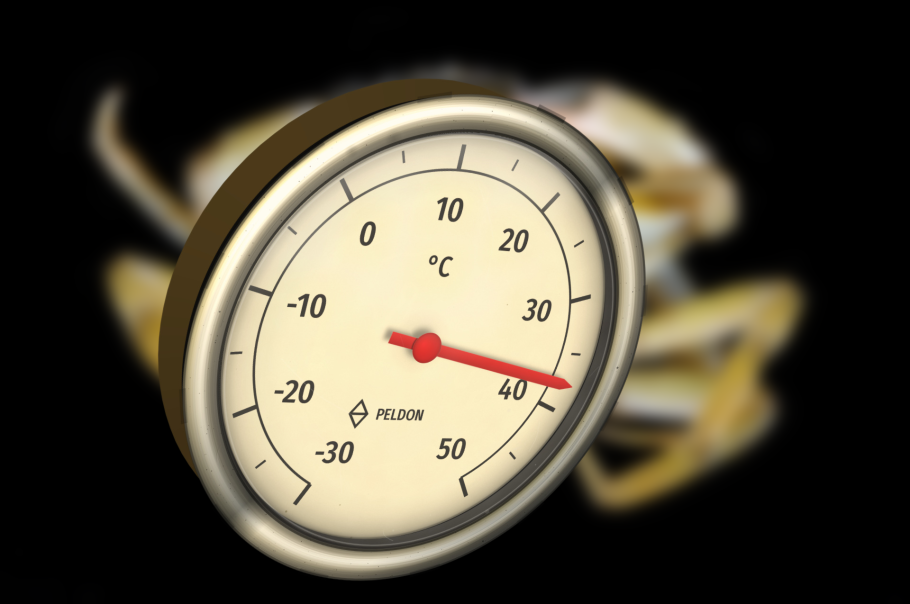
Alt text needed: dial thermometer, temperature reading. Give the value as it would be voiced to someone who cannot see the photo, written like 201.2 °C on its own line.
37.5 °C
